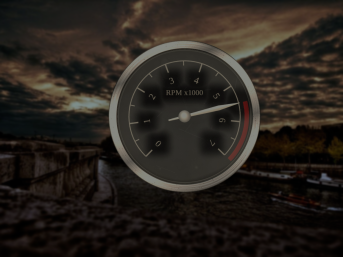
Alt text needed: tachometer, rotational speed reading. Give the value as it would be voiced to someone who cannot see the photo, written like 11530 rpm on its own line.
5500 rpm
